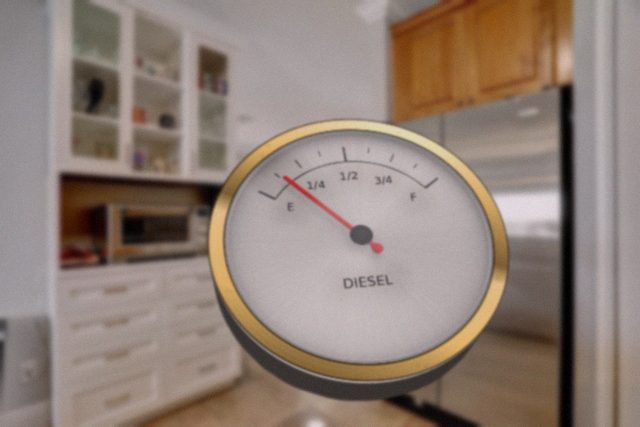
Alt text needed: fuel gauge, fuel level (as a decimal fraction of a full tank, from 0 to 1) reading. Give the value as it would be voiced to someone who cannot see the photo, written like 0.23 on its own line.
0.125
